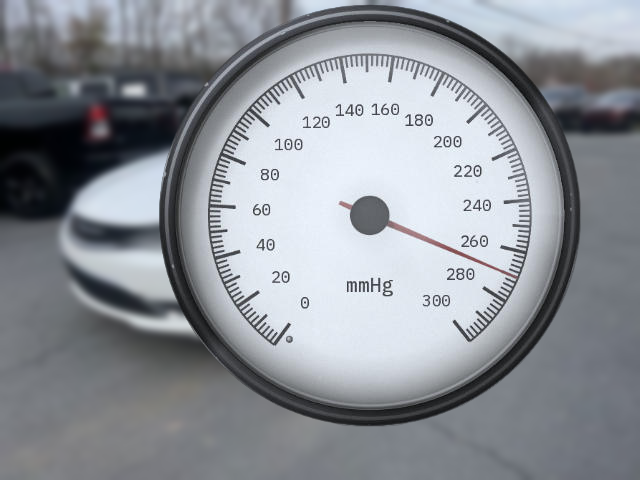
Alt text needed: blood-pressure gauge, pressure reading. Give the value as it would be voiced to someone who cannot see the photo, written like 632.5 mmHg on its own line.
270 mmHg
